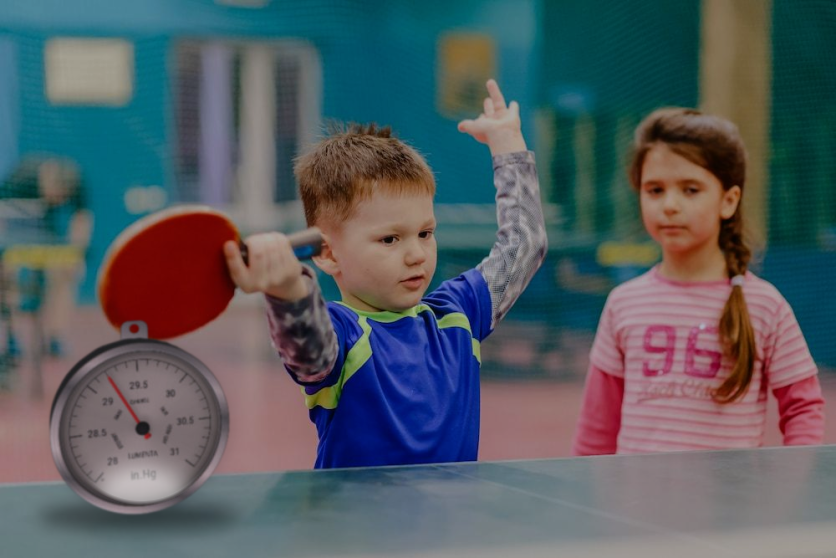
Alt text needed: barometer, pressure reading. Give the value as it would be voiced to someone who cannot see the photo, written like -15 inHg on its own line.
29.2 inHg
